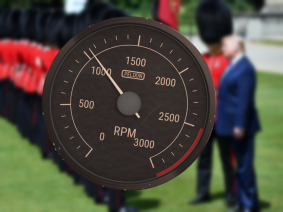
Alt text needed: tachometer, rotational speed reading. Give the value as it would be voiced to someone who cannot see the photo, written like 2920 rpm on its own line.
1050 rpm
